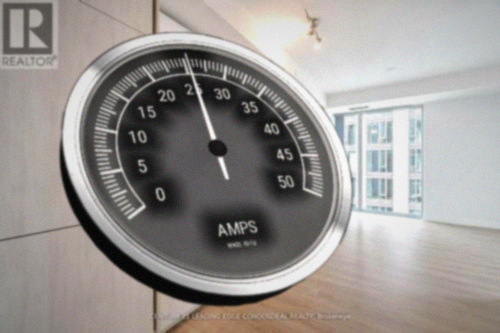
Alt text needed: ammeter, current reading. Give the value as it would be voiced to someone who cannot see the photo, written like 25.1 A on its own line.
25 A
